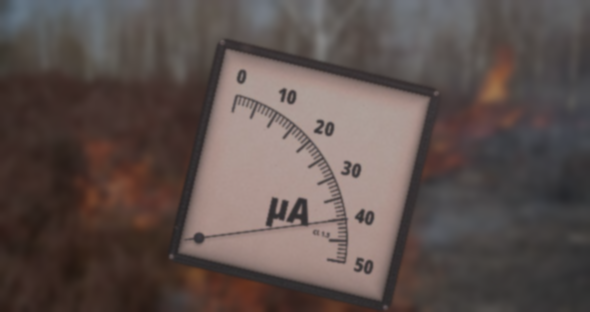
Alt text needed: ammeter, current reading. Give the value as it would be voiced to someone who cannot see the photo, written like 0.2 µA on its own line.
40 µA
